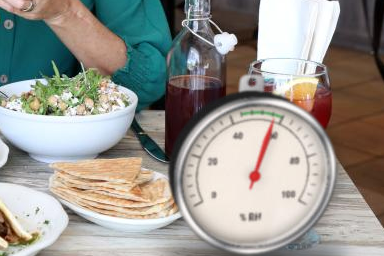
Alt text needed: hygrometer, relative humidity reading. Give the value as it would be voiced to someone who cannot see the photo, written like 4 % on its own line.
56 %
